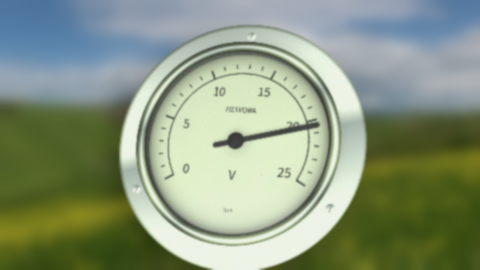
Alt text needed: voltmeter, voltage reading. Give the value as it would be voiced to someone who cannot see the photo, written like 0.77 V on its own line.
20.5 V
